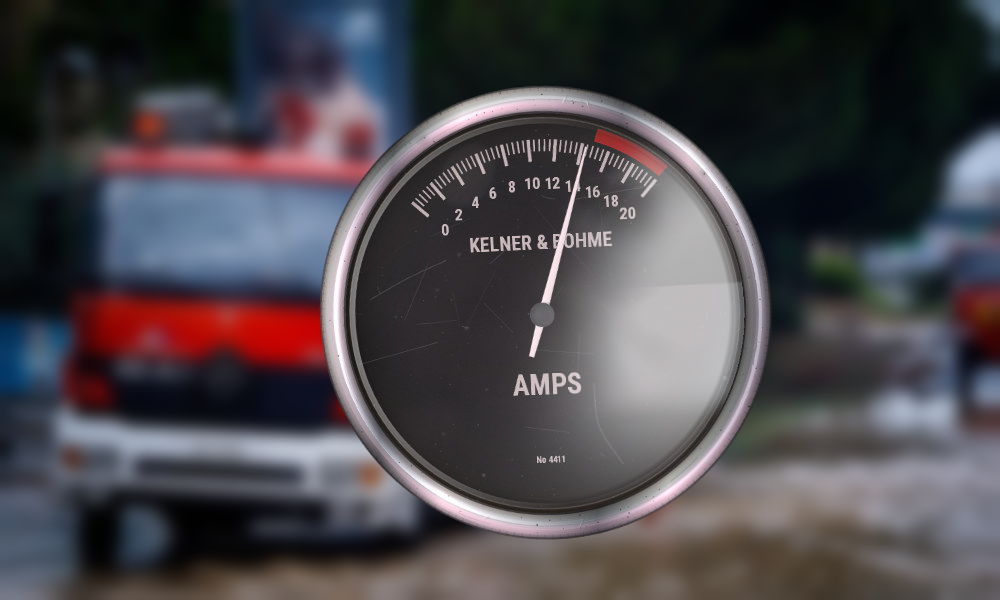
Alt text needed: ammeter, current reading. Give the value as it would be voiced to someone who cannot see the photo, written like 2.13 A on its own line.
14.4 A
